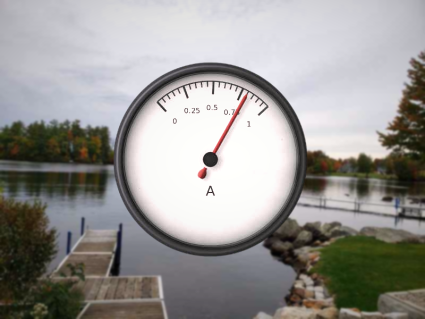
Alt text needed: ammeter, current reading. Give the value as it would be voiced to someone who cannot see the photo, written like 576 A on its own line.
0.8 A
